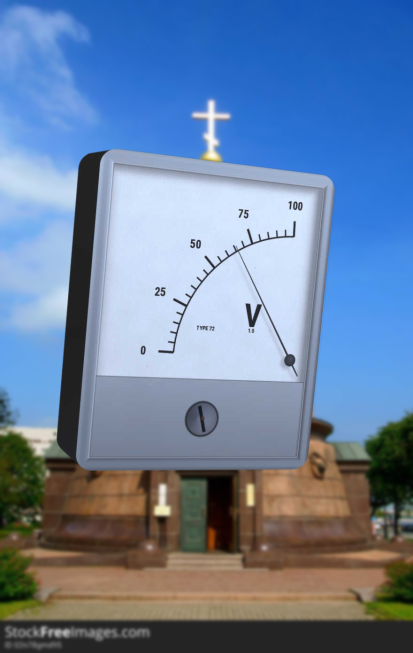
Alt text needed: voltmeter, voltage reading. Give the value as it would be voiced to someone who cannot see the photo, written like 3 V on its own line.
65 V
